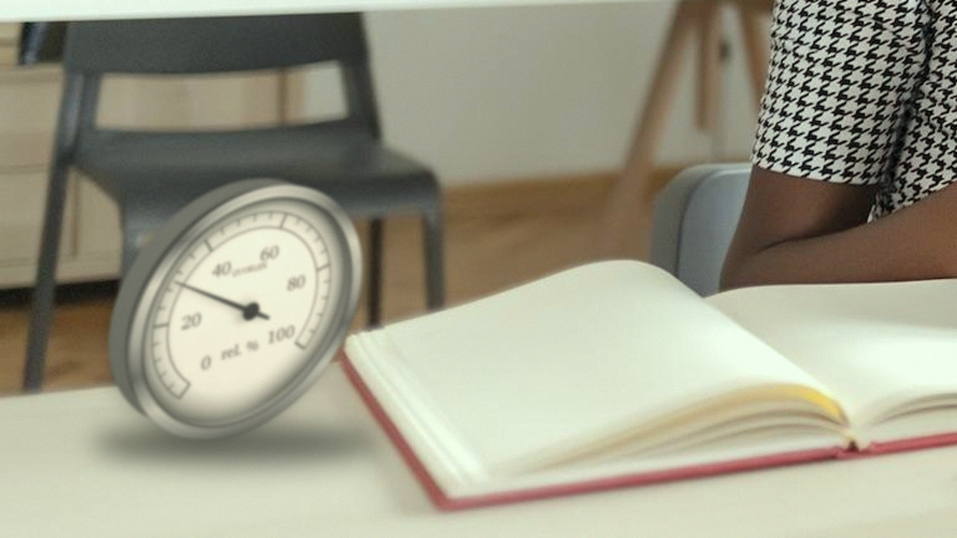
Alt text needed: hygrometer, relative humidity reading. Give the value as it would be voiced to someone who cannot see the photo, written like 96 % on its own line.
30 %
